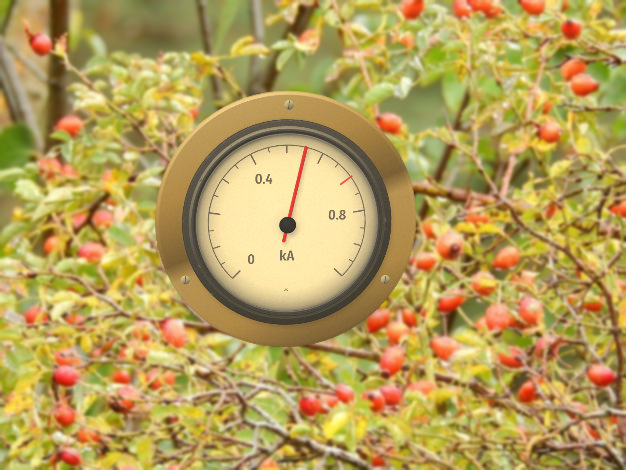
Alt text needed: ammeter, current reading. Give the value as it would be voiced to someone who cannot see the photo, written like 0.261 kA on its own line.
0.55 kA
